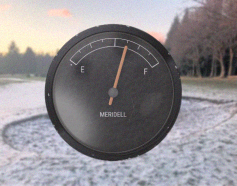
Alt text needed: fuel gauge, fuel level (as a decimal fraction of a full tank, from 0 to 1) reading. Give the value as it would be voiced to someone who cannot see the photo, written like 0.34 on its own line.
0.625
